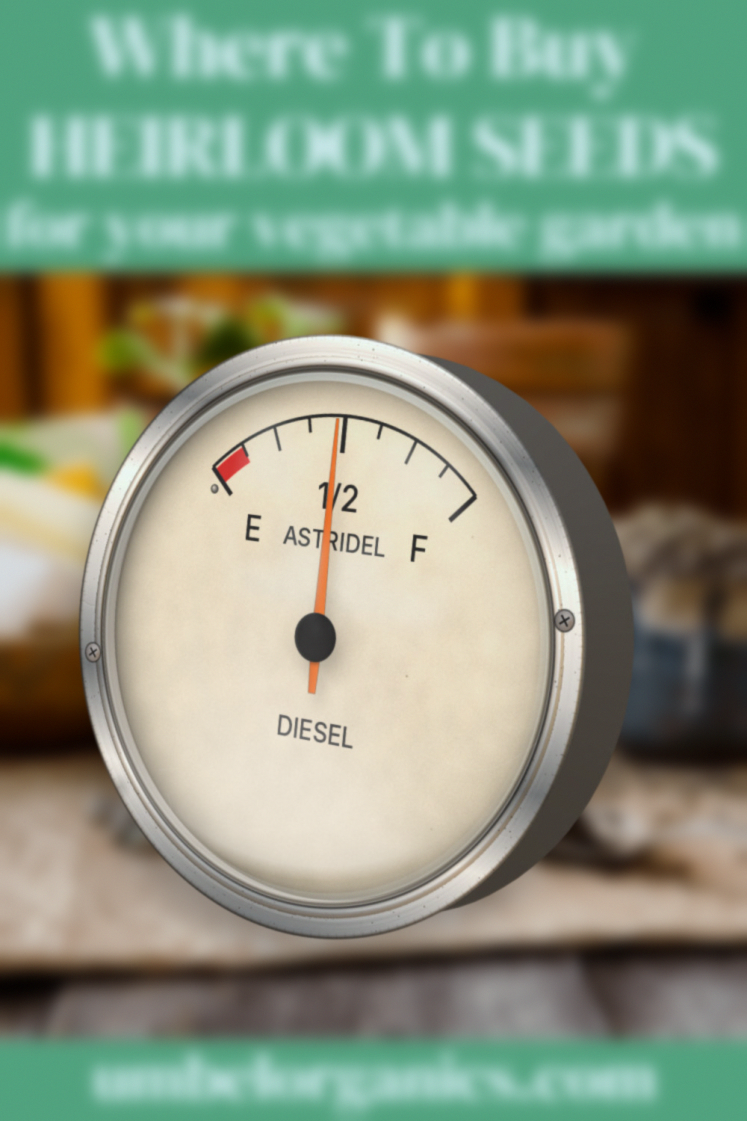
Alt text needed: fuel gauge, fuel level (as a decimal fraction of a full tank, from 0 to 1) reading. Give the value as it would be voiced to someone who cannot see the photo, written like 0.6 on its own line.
0.5
